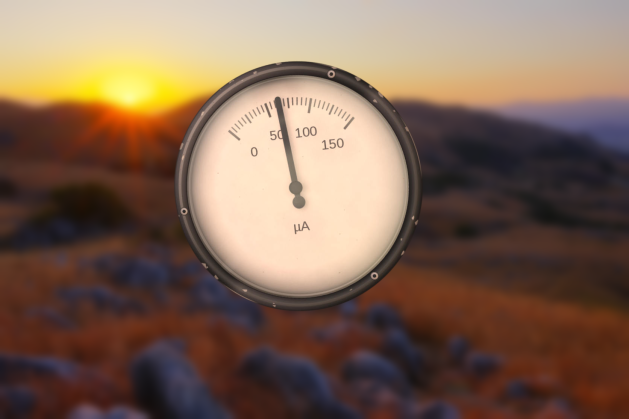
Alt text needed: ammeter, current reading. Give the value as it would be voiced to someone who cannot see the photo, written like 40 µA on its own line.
65 µA
